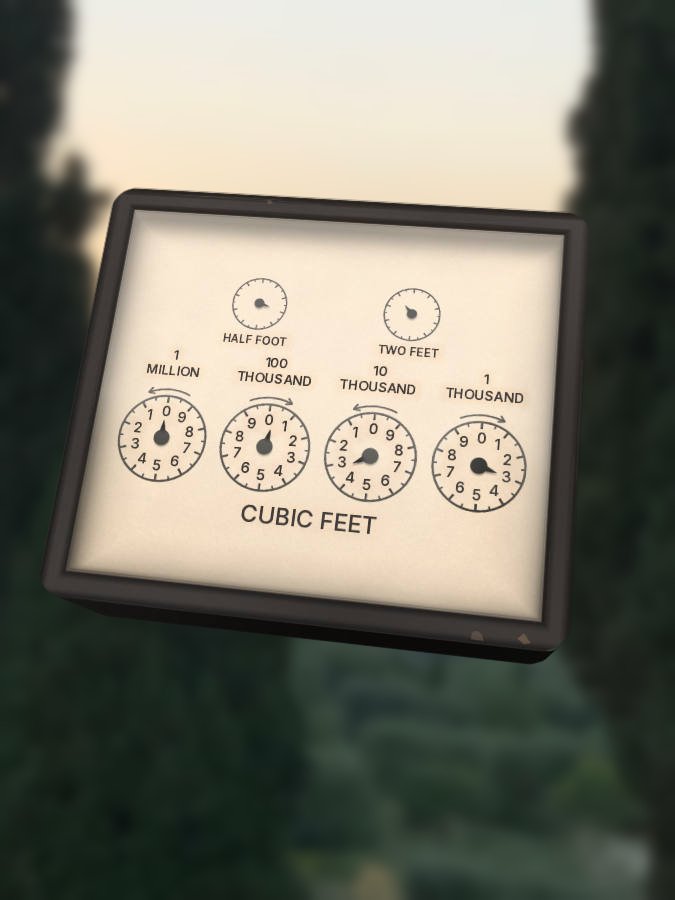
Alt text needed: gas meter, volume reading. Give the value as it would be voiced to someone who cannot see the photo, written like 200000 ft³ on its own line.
3300 ft³
